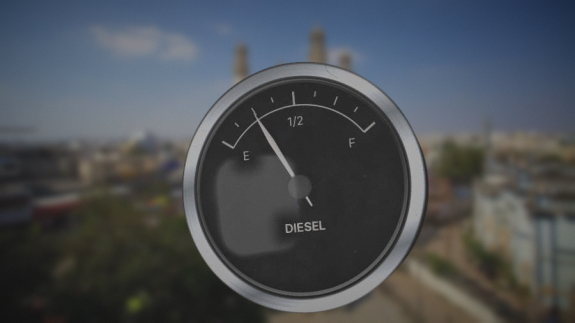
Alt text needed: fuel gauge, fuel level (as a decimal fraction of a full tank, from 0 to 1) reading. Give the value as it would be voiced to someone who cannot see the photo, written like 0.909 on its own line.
0.25
